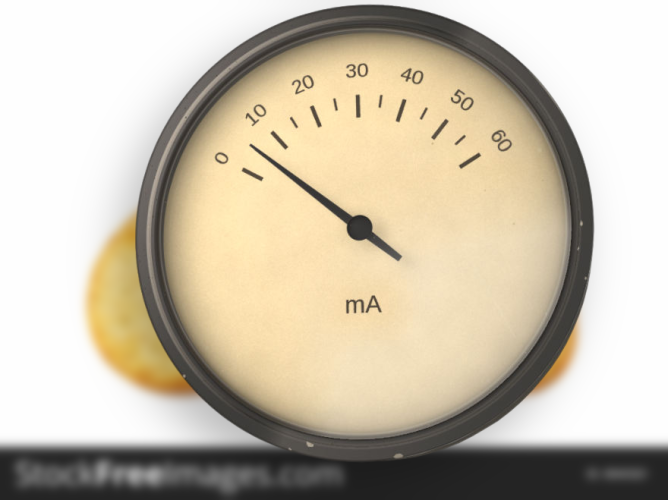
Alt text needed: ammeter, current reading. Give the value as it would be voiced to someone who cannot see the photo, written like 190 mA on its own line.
5 mA
